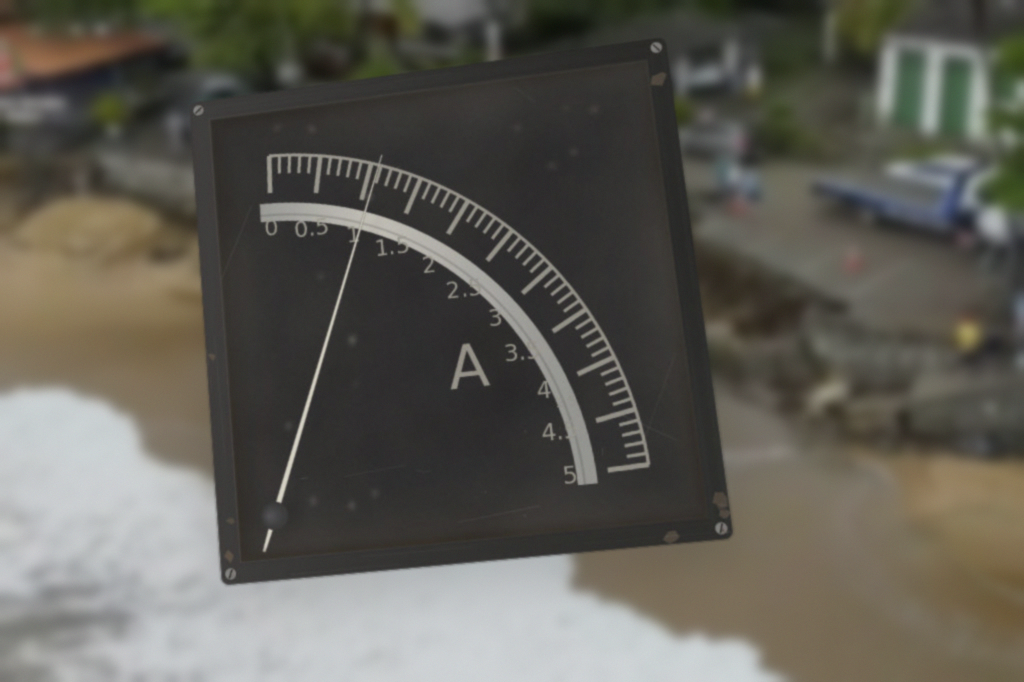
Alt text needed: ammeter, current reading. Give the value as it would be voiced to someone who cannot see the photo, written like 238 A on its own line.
1.1 A
